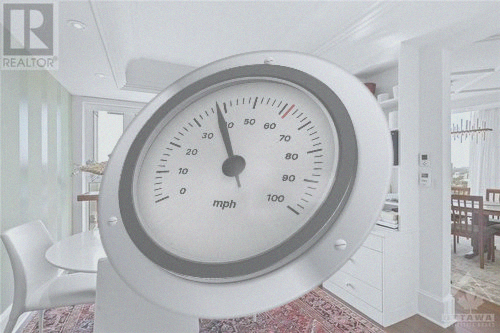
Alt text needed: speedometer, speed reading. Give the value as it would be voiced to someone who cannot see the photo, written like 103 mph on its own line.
38 mph
